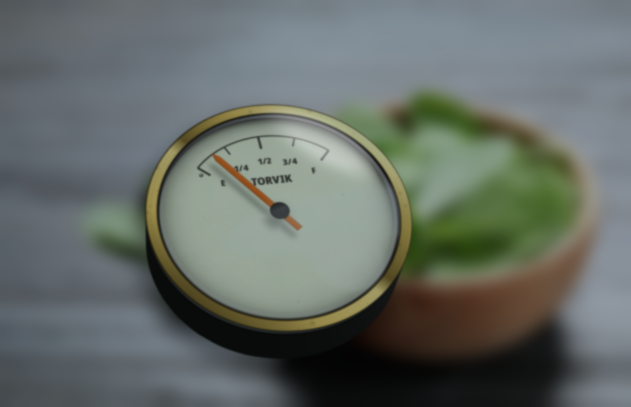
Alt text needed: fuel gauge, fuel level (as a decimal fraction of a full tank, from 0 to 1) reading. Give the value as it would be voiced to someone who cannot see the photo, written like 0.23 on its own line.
0.125
